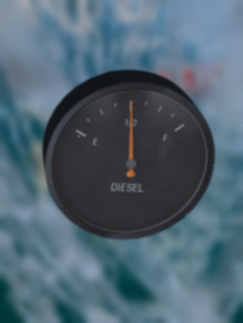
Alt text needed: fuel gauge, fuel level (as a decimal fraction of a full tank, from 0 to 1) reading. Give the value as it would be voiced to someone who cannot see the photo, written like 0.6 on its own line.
0.5
